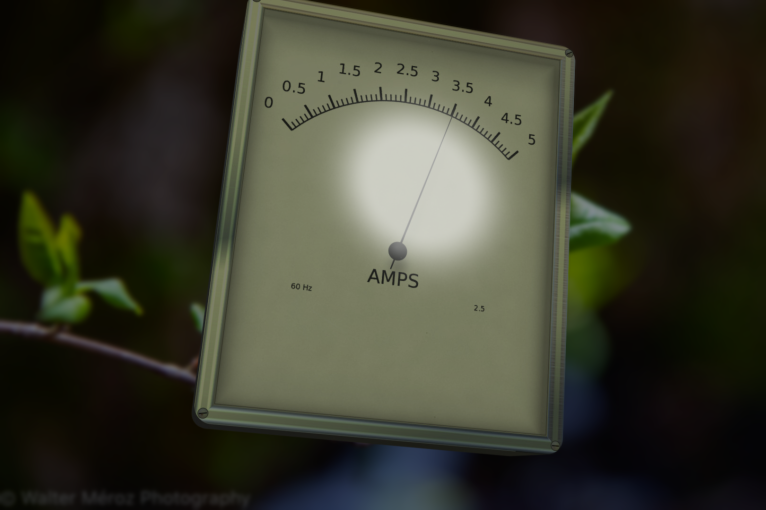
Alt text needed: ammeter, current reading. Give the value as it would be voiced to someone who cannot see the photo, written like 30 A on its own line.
3.5 A
